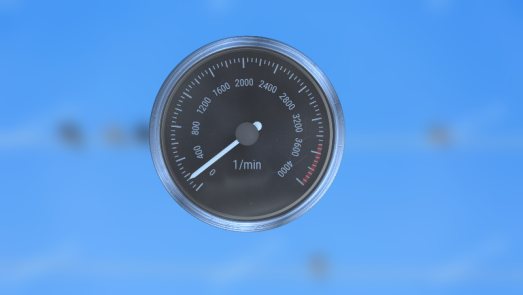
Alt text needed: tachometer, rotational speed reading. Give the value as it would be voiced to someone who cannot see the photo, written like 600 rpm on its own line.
150 rpm
